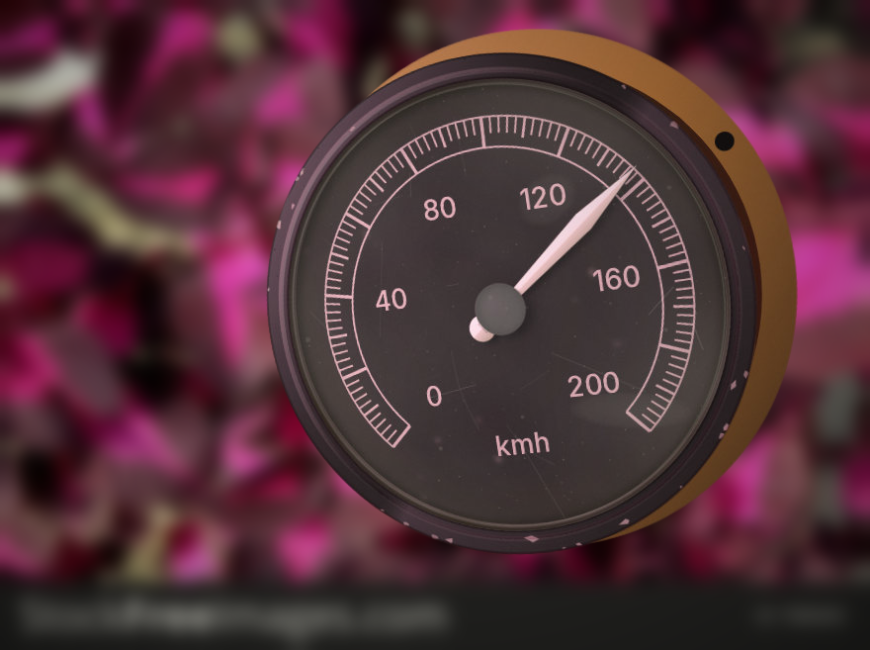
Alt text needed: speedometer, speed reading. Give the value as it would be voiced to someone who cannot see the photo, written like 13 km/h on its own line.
137 km/h
